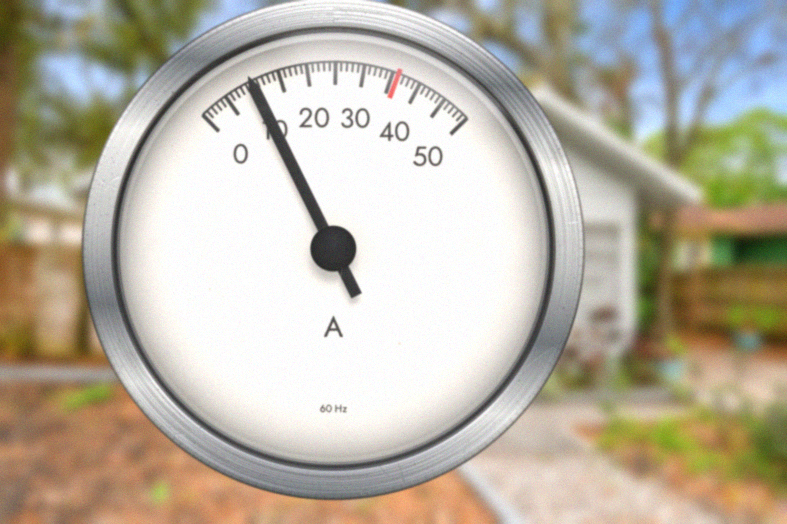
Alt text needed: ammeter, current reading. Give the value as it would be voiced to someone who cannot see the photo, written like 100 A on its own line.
10 A
